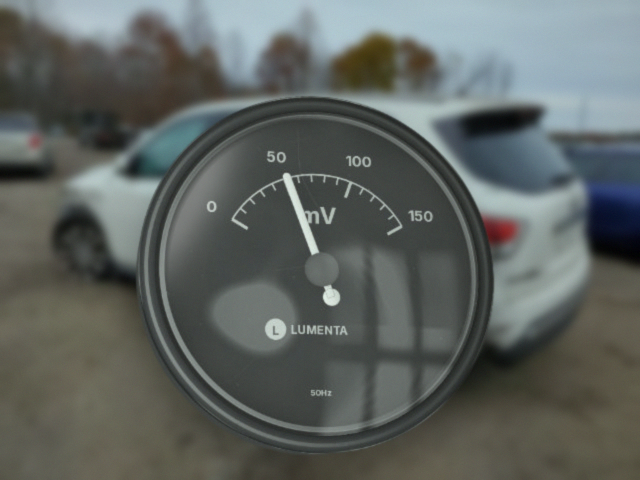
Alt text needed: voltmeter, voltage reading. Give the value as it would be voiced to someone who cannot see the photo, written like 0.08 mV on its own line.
50 mV
